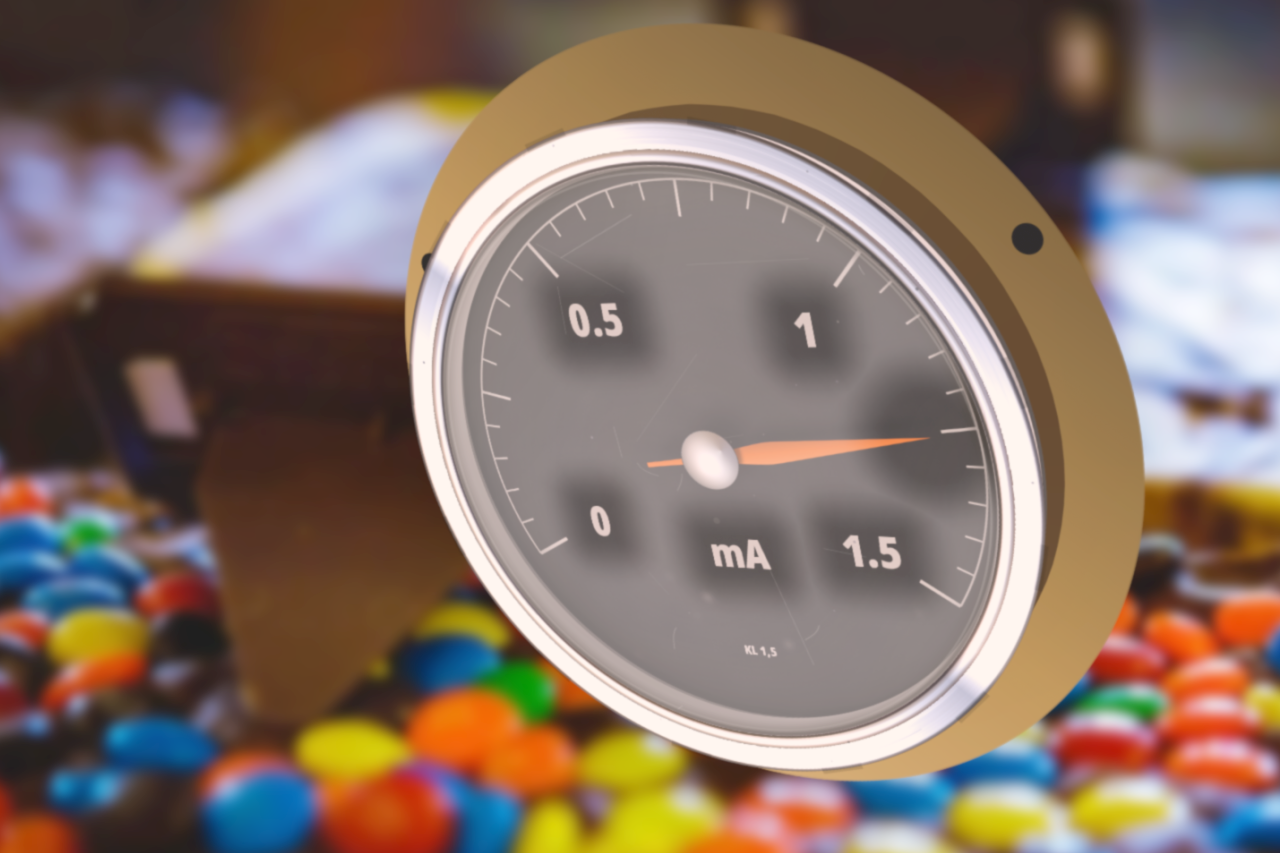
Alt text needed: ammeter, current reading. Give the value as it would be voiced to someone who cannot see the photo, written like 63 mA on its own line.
1.25 mA
